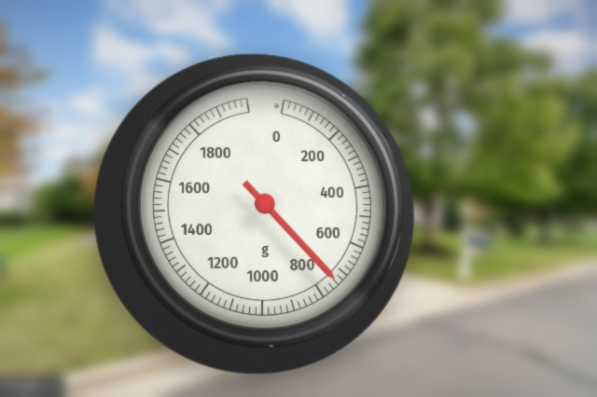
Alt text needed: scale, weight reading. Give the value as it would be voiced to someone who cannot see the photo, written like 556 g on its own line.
740 g
